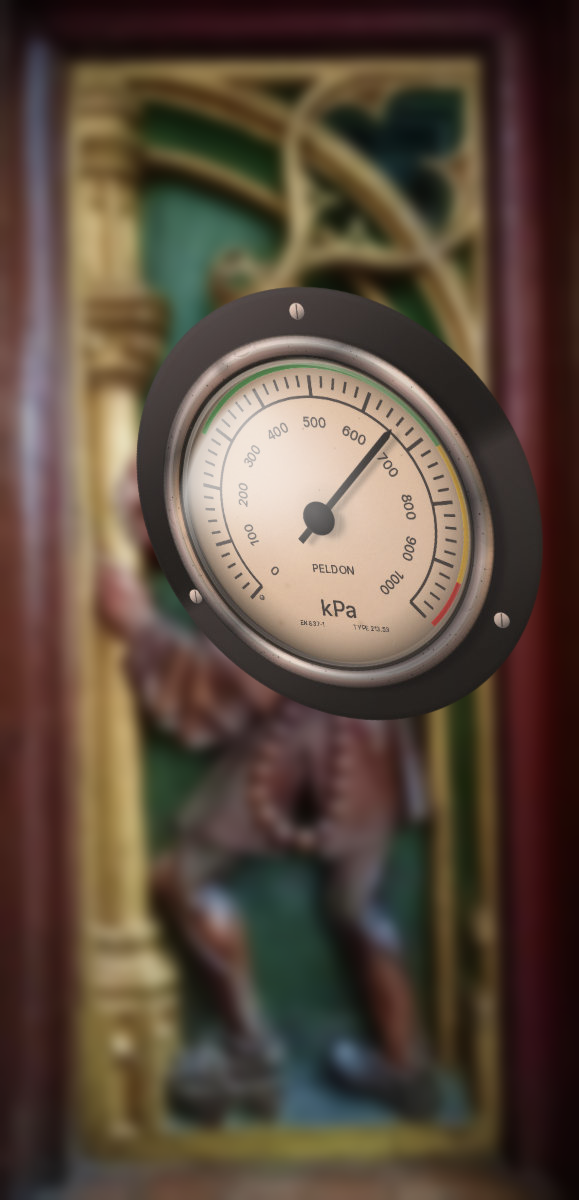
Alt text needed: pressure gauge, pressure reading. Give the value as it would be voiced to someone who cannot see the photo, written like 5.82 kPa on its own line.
660 kPa
